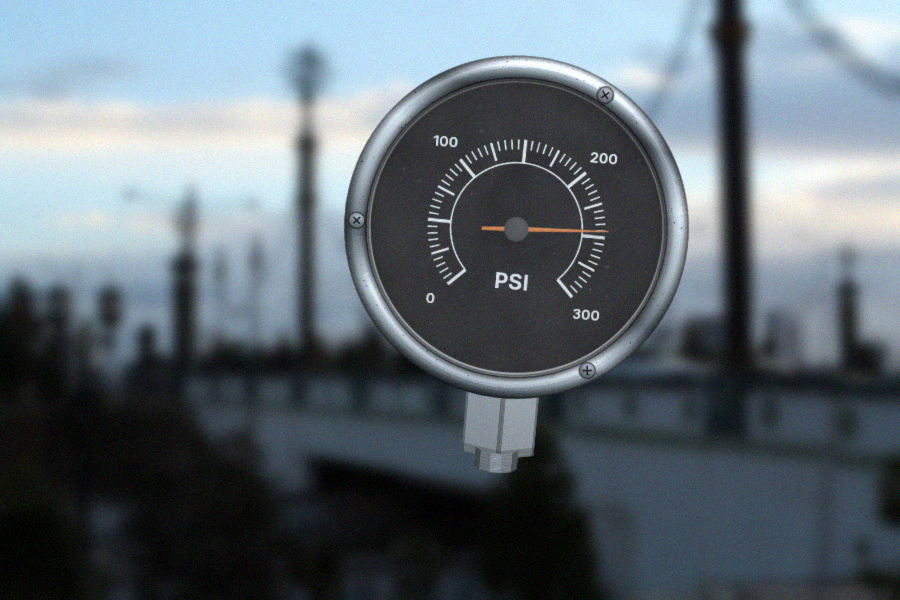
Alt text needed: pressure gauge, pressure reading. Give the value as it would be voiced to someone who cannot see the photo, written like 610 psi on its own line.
245 psi
